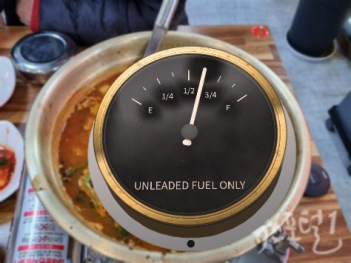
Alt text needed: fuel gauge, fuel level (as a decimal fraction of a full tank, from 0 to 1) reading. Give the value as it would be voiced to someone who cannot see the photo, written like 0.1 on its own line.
0.625
